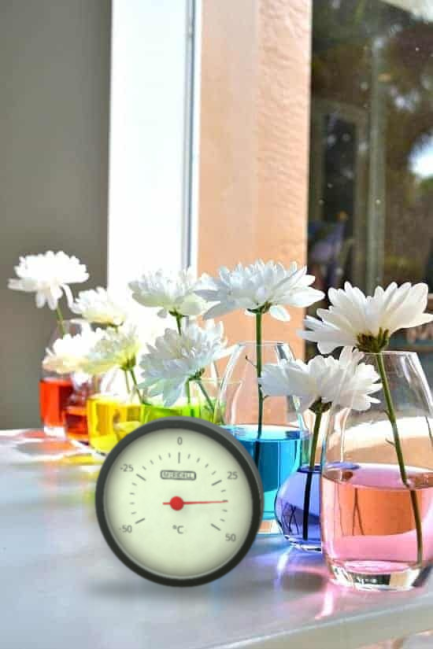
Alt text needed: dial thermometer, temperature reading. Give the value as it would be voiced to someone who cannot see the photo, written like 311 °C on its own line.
35 °C
